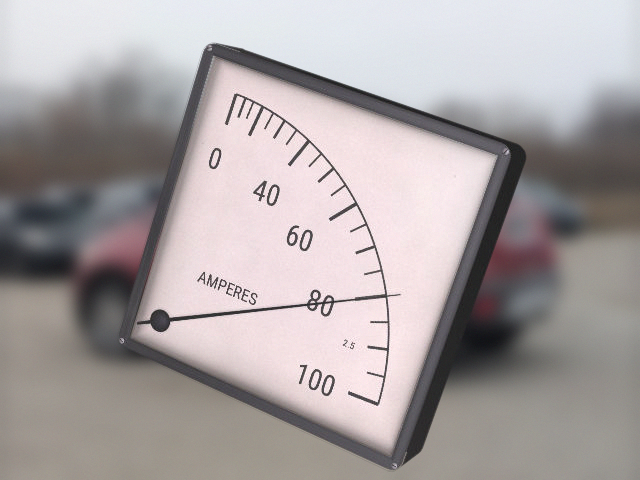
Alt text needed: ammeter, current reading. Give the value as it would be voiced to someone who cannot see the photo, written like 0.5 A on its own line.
80 A
